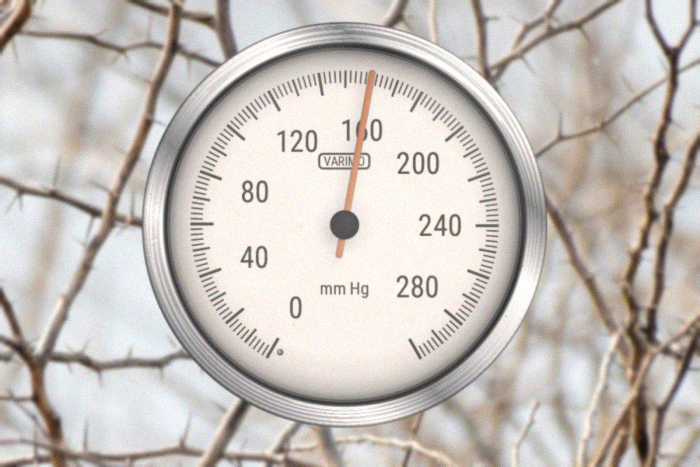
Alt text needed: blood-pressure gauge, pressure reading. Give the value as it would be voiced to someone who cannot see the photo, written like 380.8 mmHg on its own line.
160 mmHg
